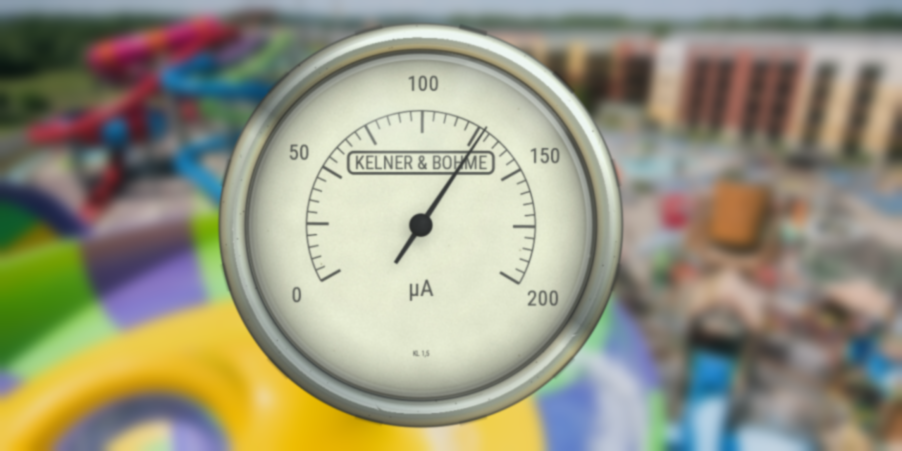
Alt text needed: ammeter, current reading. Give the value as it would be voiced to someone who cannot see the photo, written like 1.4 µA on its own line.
127.5 µA
